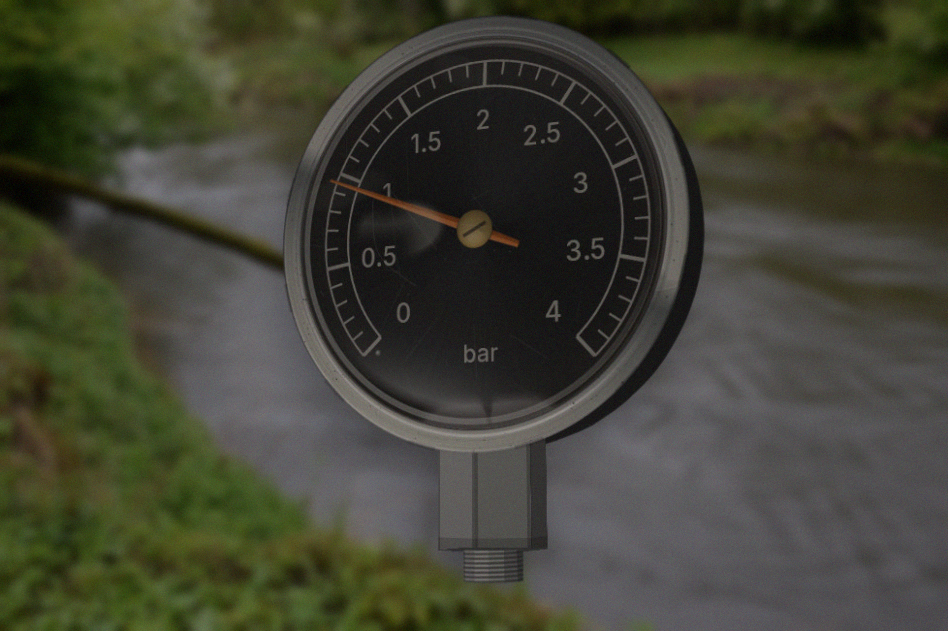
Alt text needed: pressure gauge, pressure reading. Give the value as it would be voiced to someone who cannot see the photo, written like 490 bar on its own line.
0.95 bar
